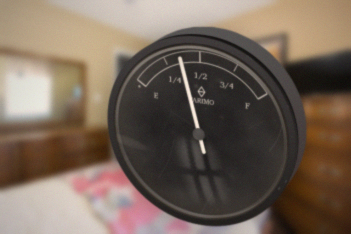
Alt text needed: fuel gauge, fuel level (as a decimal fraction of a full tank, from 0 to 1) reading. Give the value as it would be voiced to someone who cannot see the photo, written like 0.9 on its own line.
0.375
